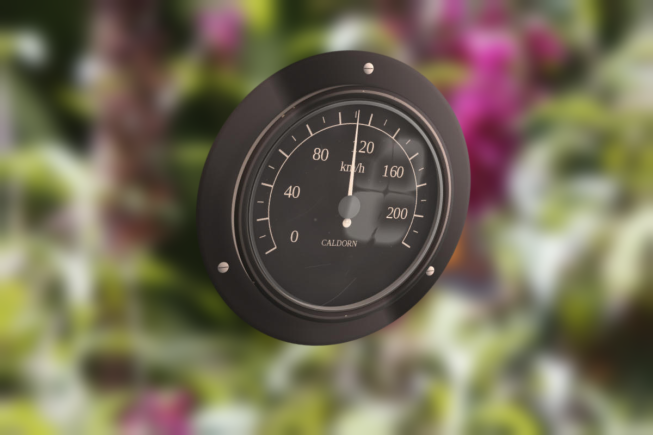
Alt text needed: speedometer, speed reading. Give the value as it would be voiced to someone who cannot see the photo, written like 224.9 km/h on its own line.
110 km/h
